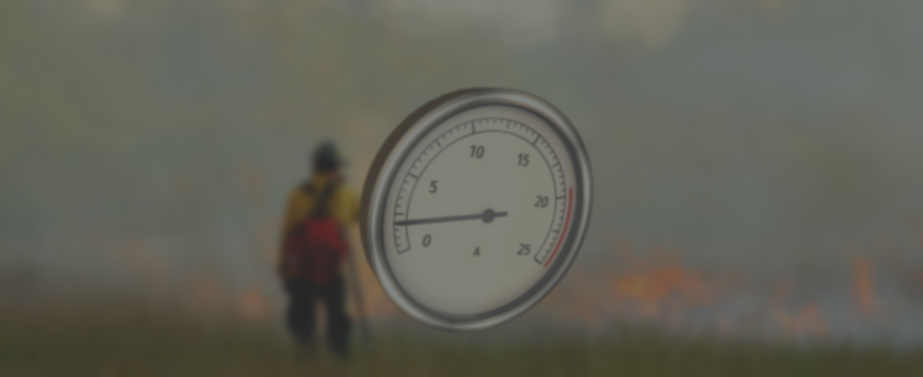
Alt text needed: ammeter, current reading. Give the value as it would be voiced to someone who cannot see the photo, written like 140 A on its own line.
2 A
